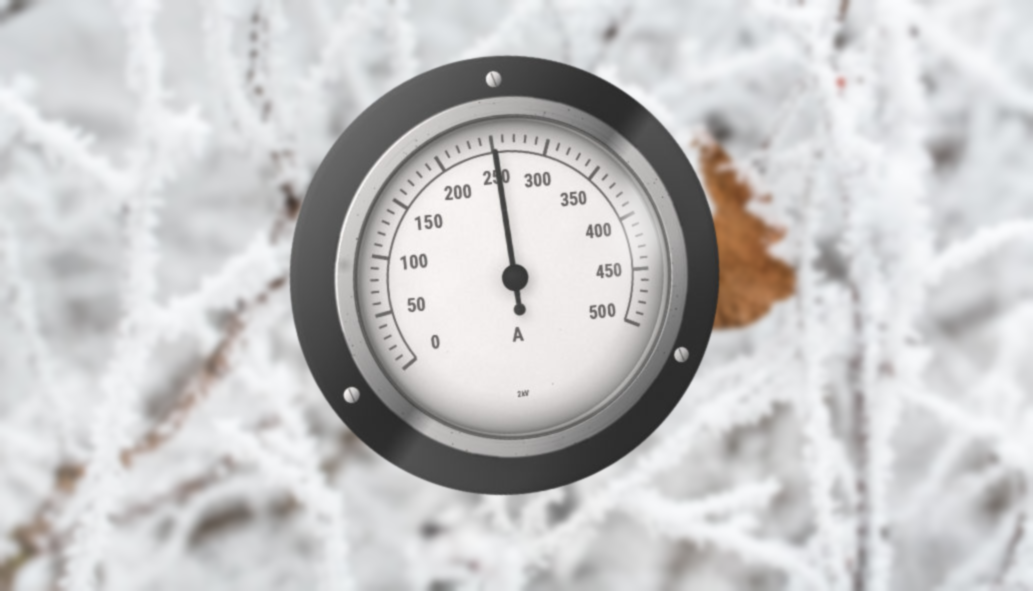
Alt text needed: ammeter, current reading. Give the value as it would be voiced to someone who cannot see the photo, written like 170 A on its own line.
250 A
